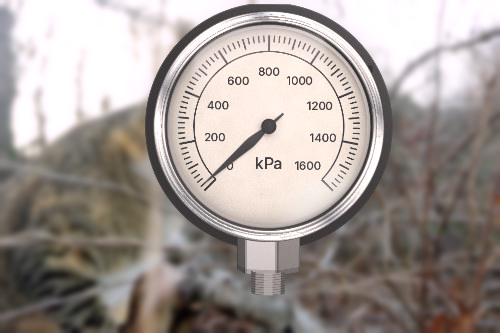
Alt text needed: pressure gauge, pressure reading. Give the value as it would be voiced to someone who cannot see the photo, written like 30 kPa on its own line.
20 kPa
